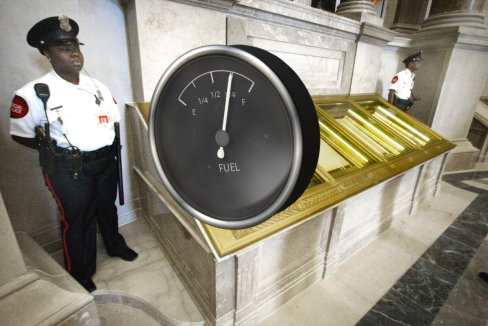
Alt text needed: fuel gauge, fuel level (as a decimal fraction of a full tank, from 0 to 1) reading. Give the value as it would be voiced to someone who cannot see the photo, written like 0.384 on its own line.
0.75
